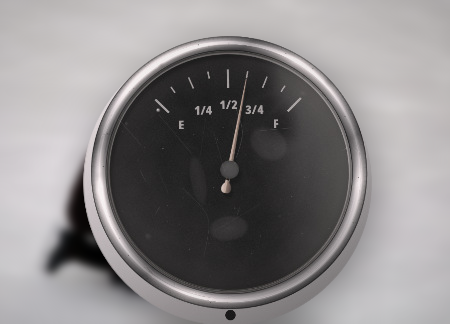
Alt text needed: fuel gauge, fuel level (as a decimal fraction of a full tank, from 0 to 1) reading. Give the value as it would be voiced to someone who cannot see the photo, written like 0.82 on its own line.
0.625
